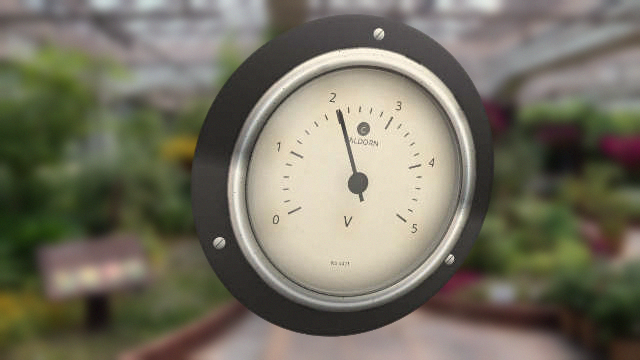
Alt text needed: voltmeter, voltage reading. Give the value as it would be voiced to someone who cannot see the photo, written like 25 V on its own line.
2 V
